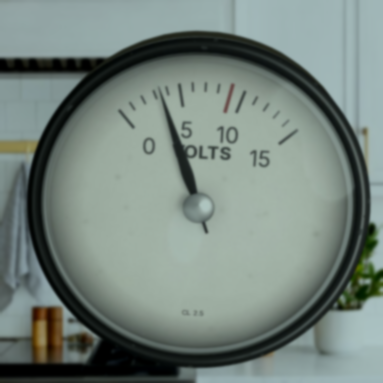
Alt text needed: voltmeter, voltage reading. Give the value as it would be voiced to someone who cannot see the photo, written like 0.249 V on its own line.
3.5 V
